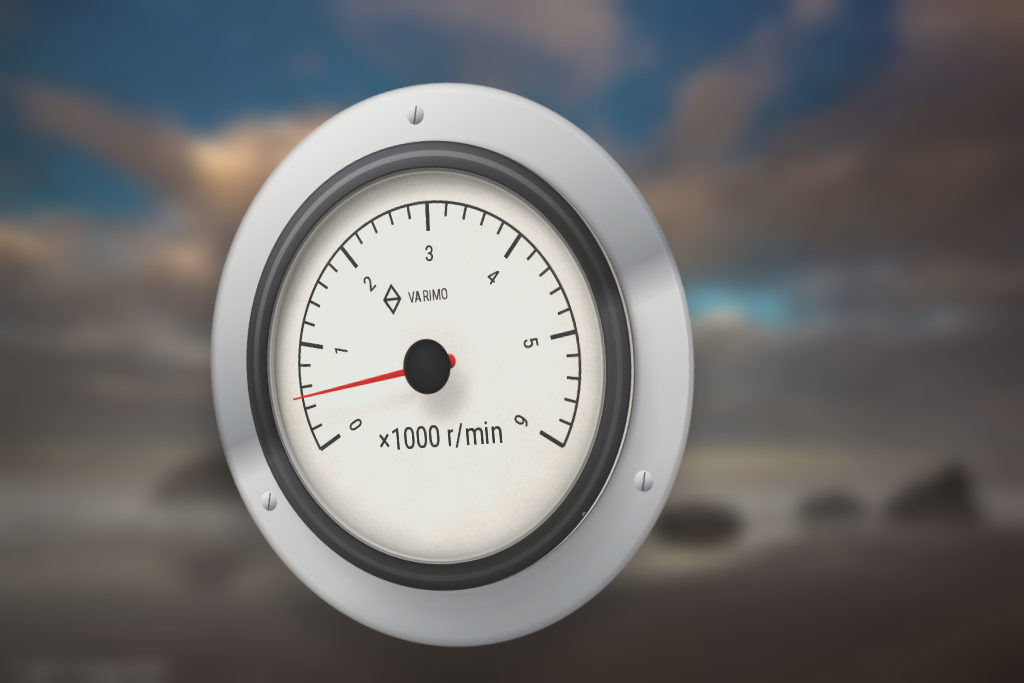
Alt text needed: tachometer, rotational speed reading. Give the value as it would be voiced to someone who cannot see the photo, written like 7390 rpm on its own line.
500 rpm
